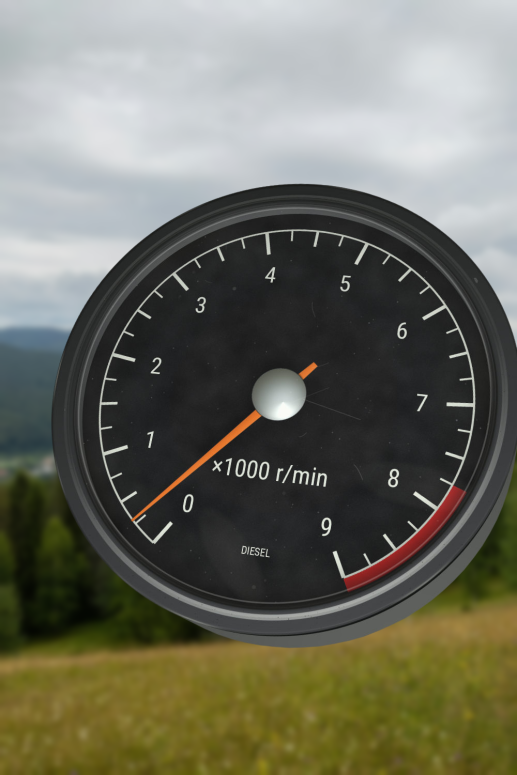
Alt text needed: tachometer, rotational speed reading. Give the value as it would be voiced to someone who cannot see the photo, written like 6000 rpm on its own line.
250 rpm
